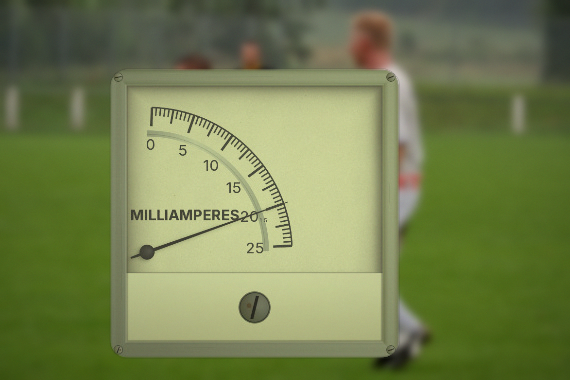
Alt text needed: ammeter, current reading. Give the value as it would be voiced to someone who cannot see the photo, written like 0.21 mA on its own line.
20 mA
